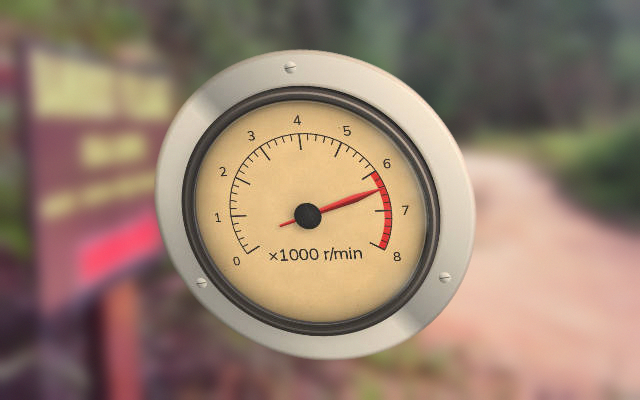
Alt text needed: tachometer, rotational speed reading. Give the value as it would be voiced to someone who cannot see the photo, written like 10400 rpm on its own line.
6400 rpm
